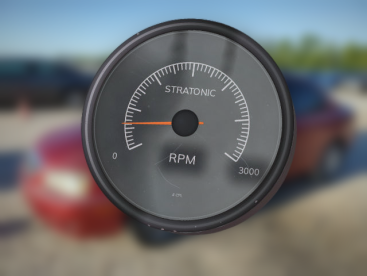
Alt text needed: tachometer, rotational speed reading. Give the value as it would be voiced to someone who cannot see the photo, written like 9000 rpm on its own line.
300 rpm
